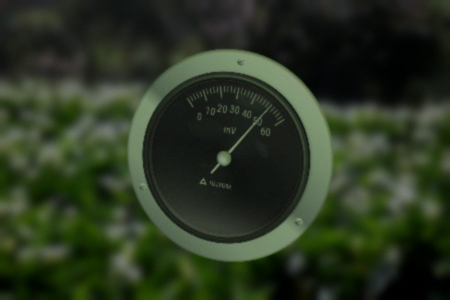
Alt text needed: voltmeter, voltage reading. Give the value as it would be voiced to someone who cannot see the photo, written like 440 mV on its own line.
50 mV
